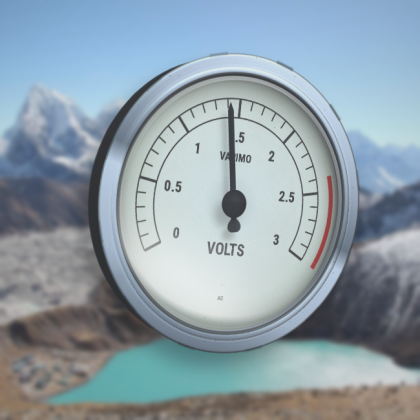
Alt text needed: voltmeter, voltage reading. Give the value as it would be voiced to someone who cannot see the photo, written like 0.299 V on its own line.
1.4 V
